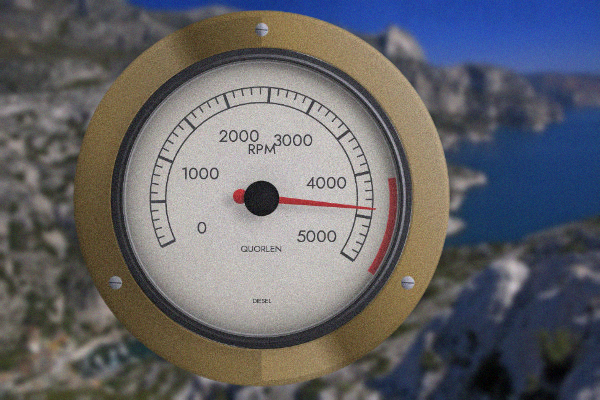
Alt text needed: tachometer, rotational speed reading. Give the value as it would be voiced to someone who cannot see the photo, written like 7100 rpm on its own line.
4400 rpm
